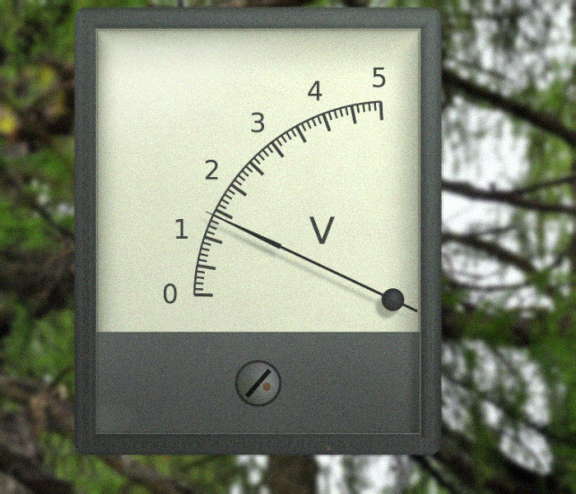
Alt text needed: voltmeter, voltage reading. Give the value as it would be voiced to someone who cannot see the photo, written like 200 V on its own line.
1.4 V
